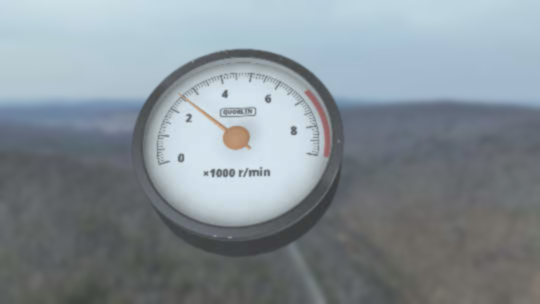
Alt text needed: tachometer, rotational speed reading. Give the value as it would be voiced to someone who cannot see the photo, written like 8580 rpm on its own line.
2500 rpm
